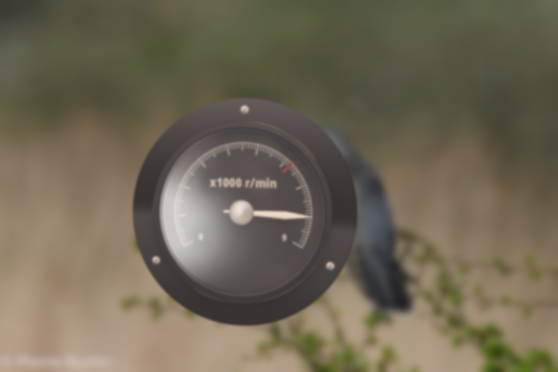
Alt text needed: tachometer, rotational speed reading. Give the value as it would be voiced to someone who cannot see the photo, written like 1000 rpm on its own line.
8000 rpm
